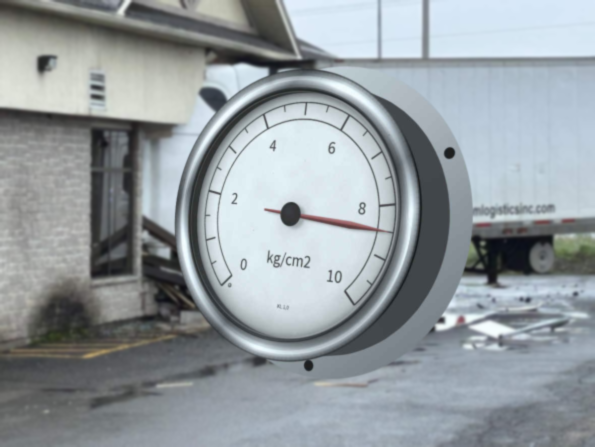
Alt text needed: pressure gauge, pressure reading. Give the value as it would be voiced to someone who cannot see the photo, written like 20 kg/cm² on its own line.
8.5 kg/cm²
